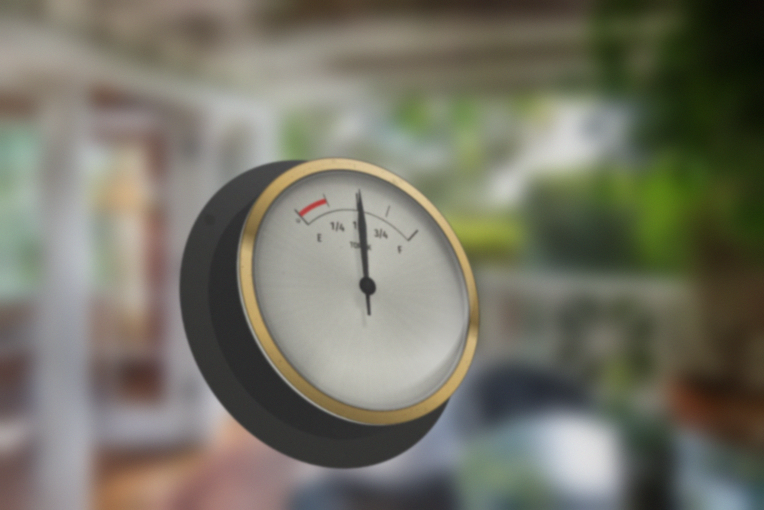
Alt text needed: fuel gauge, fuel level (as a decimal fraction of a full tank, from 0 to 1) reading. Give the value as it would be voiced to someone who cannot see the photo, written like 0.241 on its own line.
0.5
